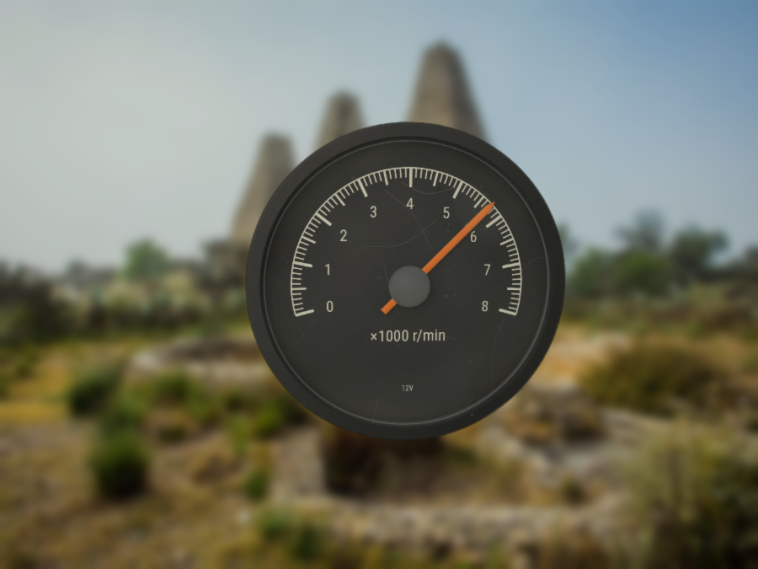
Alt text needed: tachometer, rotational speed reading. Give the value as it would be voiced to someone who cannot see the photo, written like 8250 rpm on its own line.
5700 rpm
